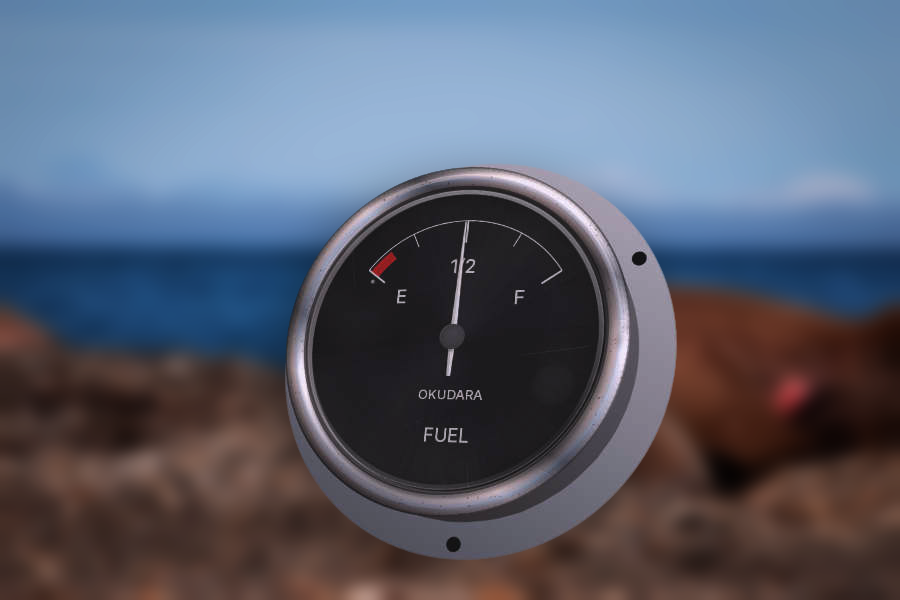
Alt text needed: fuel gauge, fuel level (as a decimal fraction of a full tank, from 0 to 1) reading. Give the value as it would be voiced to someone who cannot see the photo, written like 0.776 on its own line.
0.5
